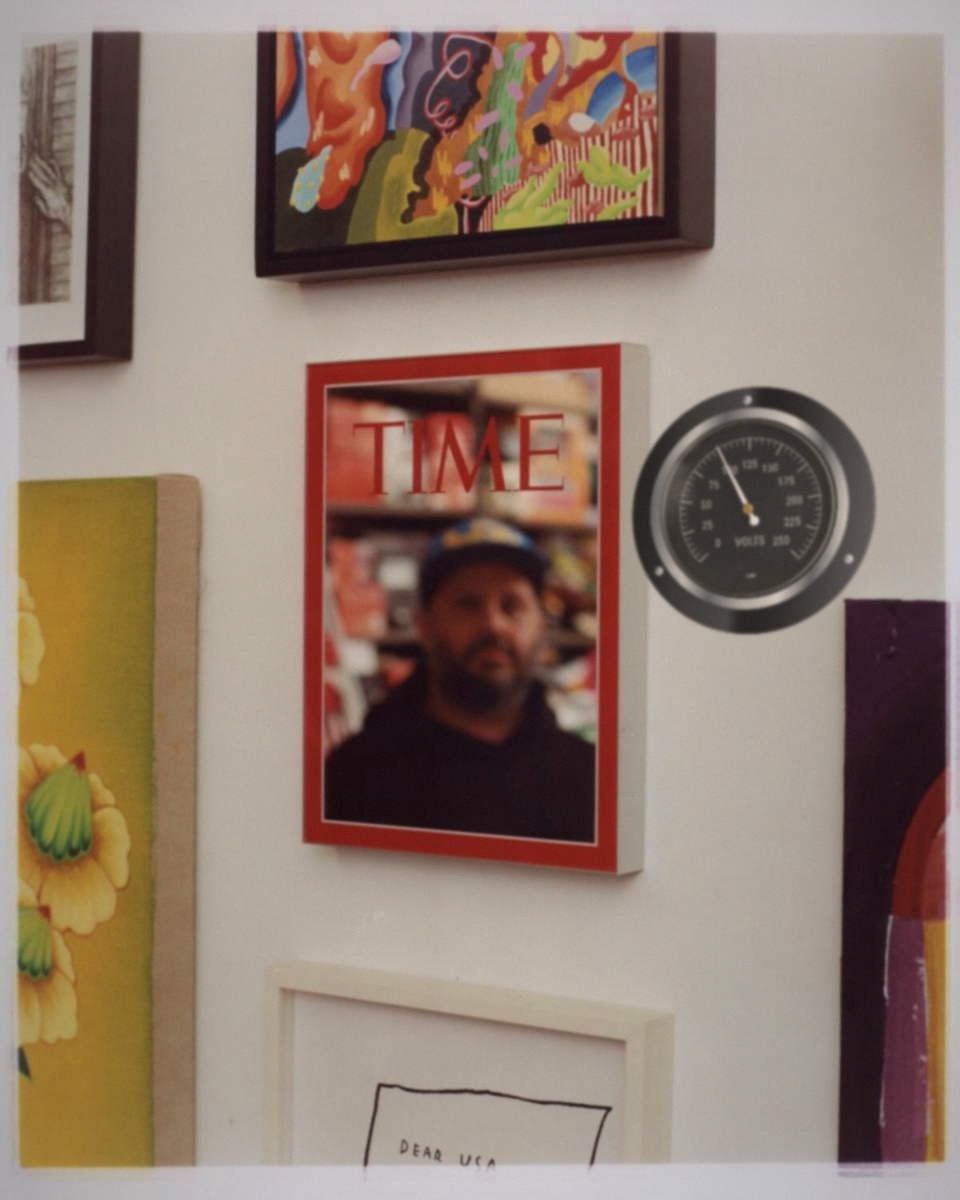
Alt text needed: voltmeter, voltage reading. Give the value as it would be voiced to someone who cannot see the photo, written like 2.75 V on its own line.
100 V
